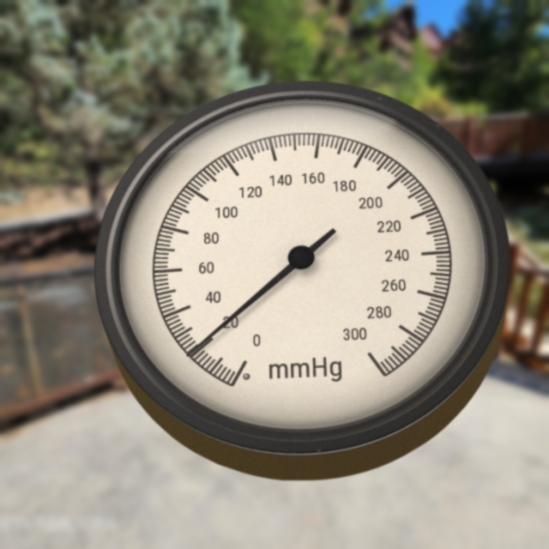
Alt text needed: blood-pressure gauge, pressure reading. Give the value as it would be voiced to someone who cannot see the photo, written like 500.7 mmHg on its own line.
20 mmHg
